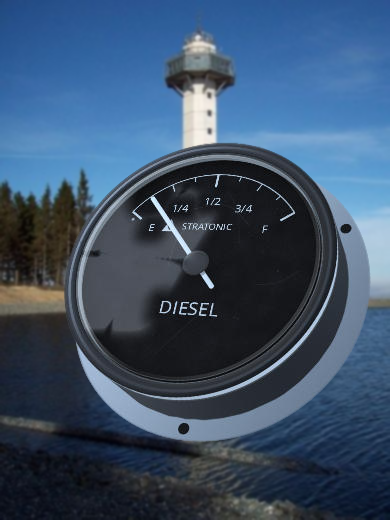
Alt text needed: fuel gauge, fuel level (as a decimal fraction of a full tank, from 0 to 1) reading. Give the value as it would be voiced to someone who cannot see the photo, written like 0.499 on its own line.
0.125
